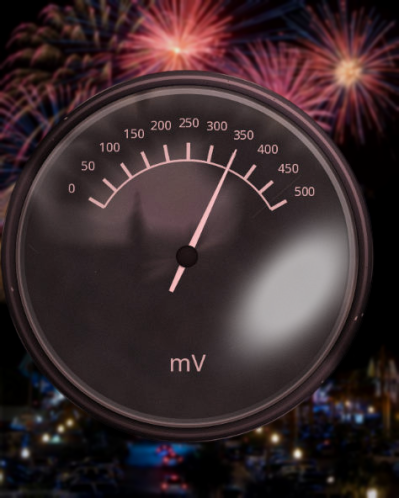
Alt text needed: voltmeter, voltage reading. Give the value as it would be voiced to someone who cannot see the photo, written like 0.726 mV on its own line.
350 mV
